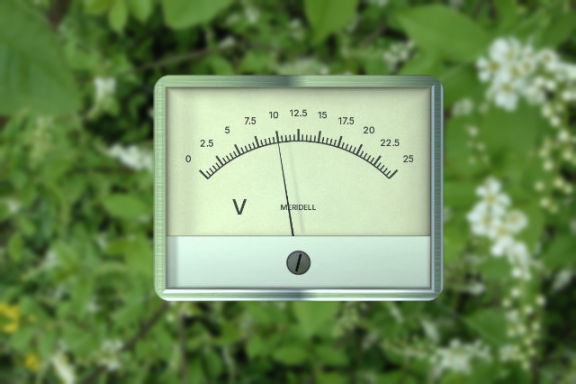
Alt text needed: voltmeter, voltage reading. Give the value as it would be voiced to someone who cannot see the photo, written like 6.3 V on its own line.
10 V
